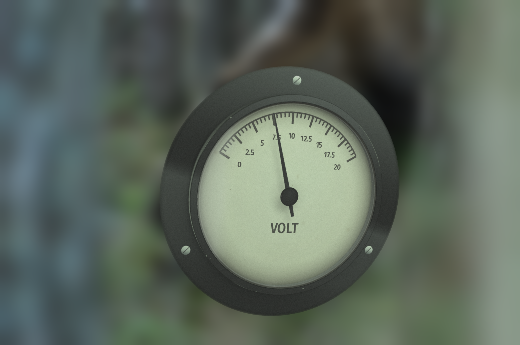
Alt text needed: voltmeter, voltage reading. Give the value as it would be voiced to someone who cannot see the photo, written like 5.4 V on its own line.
7.5 V
